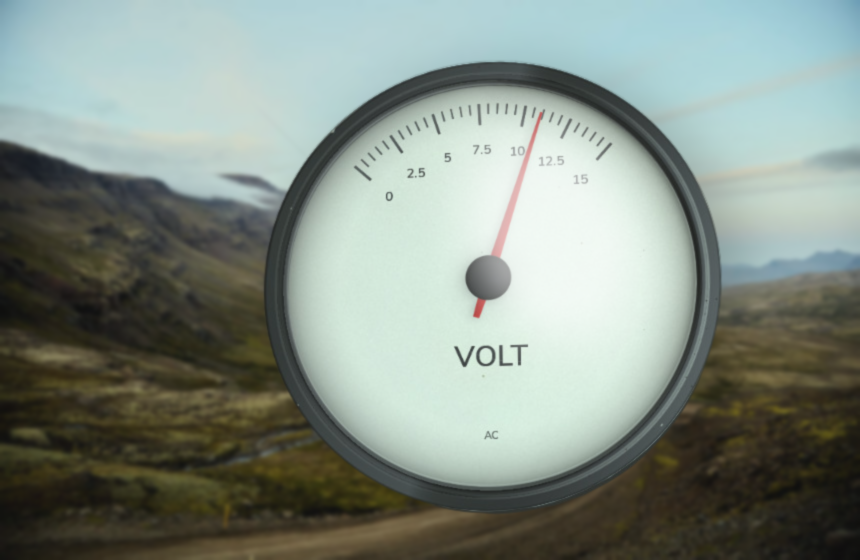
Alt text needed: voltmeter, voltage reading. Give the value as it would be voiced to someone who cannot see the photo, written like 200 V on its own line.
11 V
